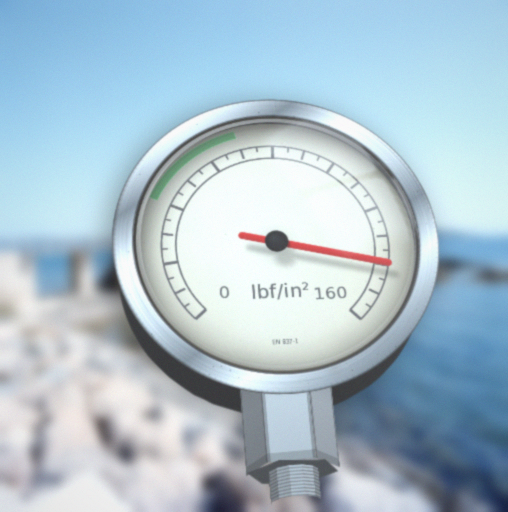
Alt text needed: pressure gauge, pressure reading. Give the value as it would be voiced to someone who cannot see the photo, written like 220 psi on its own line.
140 psi
